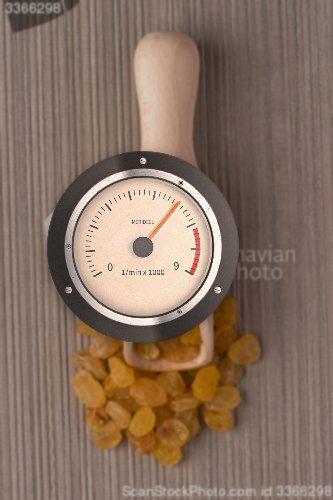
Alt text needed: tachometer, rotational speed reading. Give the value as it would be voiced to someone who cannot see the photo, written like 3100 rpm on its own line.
6000 rpm
